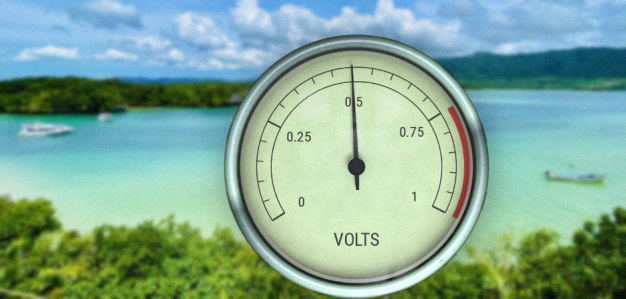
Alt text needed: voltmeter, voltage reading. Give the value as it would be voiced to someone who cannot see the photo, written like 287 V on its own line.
0.5 V
